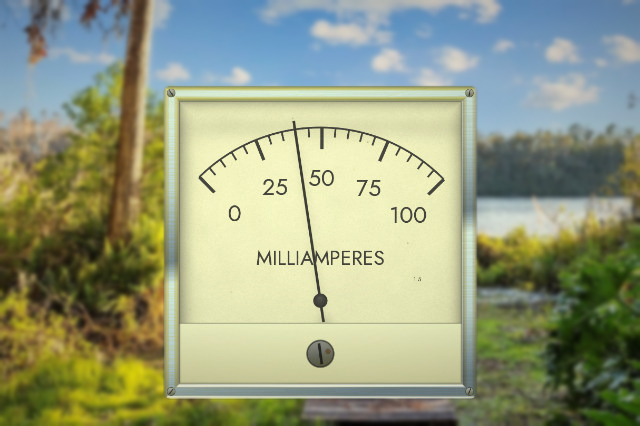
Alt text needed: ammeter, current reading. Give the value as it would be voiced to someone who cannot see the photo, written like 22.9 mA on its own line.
40 mA
